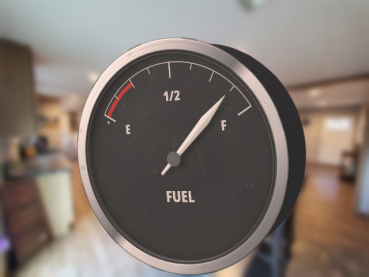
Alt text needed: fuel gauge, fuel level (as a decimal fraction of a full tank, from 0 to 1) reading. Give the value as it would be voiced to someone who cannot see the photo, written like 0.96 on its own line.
0.875
